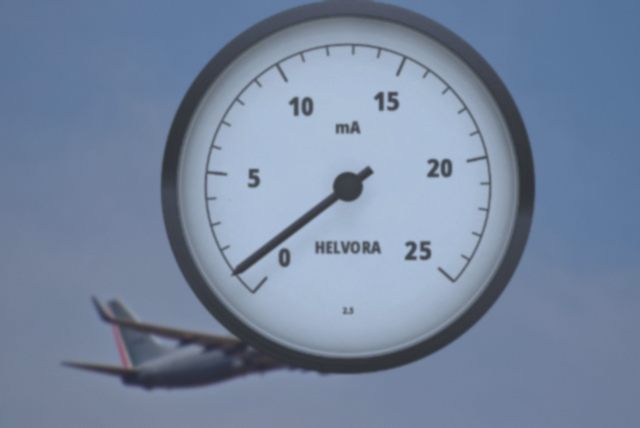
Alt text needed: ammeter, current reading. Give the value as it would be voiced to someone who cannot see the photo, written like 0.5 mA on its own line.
1 mA
